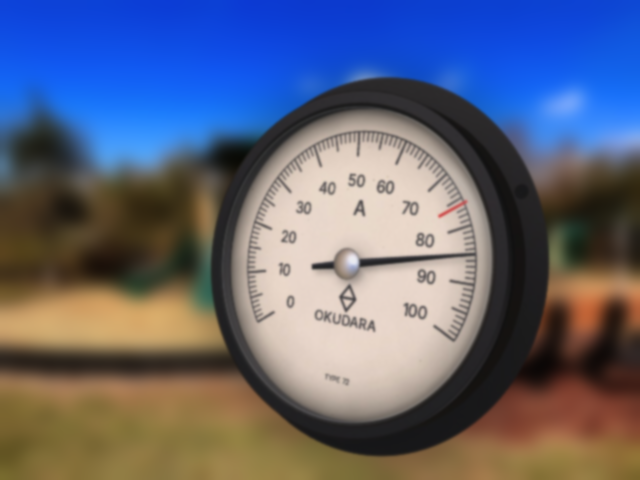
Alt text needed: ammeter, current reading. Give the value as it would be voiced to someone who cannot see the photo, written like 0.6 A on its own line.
85 A
